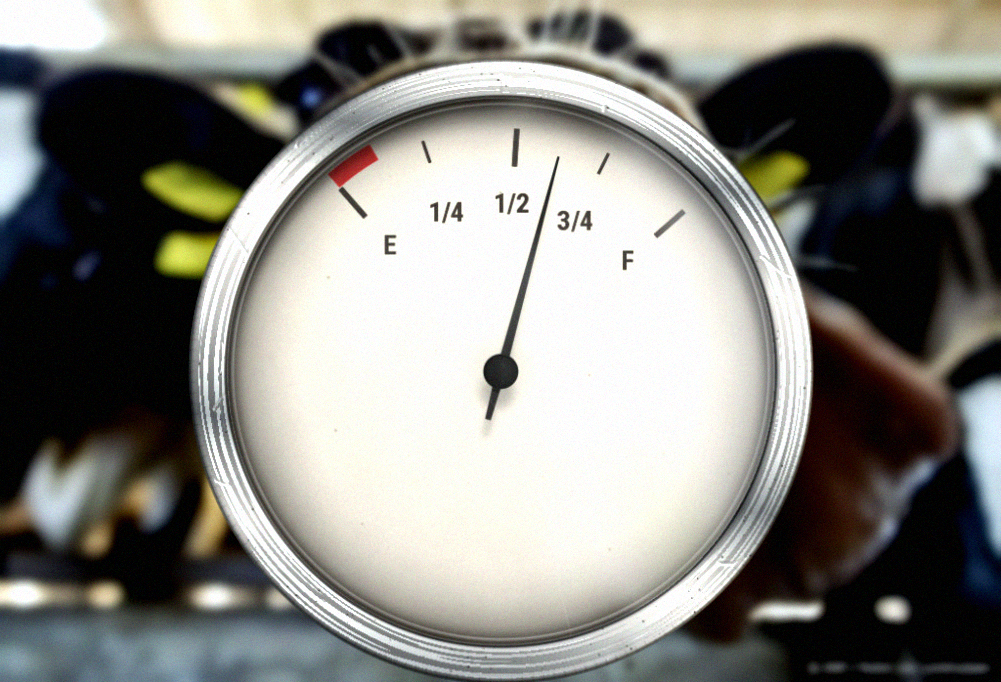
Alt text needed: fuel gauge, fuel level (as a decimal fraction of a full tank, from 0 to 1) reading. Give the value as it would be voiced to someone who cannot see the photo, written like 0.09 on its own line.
0.625
